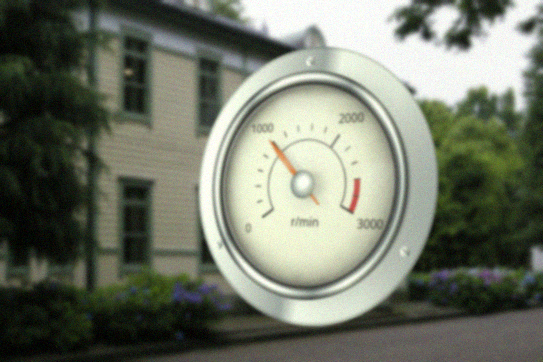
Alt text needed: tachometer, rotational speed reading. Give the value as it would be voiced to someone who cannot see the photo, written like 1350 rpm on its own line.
1000 rpm
